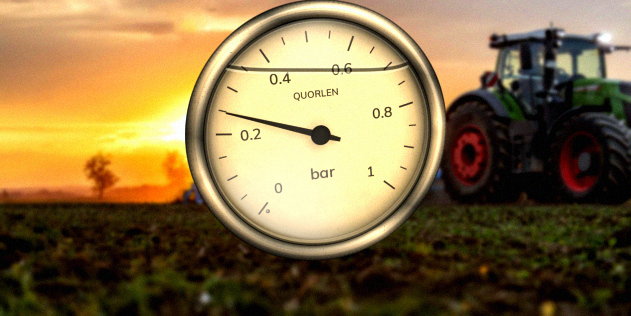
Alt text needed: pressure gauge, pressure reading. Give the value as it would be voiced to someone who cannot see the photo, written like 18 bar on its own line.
0.25 bar
